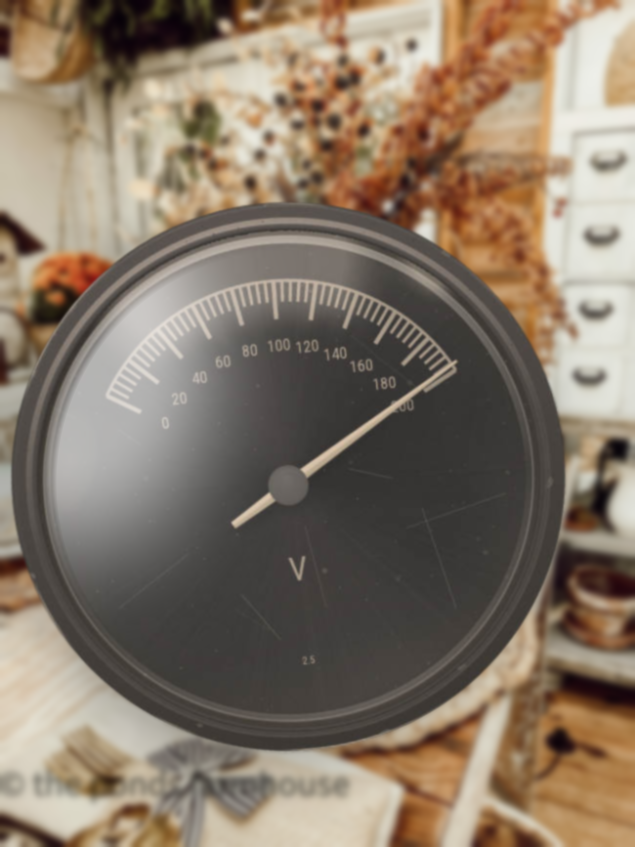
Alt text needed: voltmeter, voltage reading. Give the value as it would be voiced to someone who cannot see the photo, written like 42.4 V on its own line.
196 V
